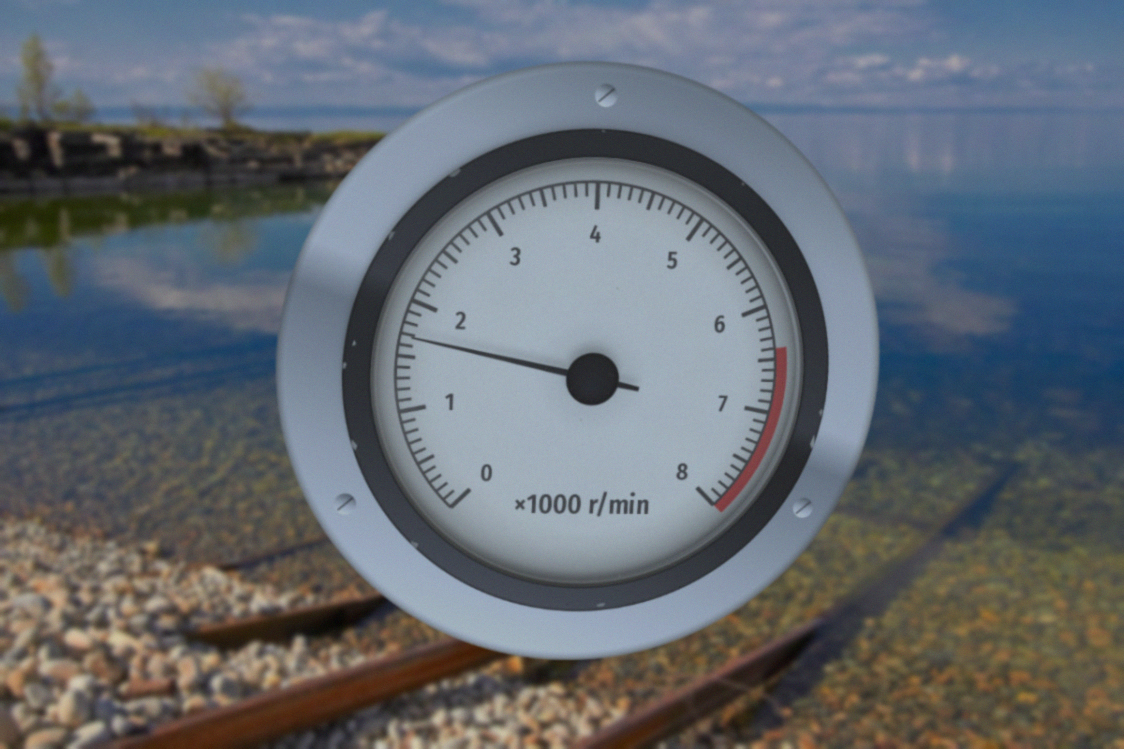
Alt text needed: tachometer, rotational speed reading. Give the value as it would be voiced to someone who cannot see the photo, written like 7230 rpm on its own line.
1700 rpm
